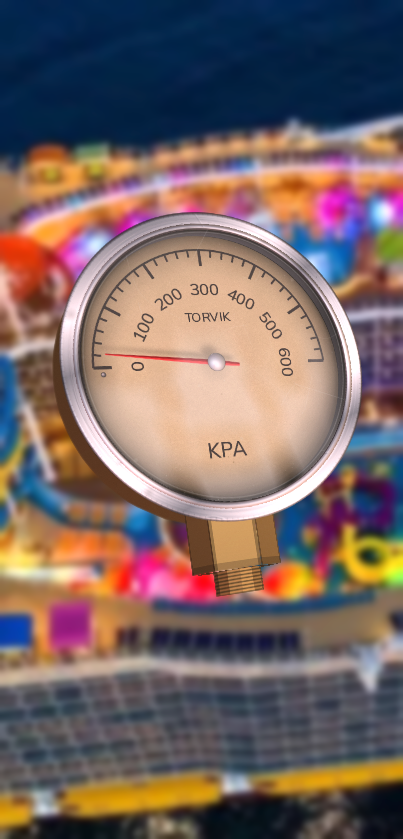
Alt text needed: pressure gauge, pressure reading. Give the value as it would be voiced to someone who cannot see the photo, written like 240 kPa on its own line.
20 kPa
